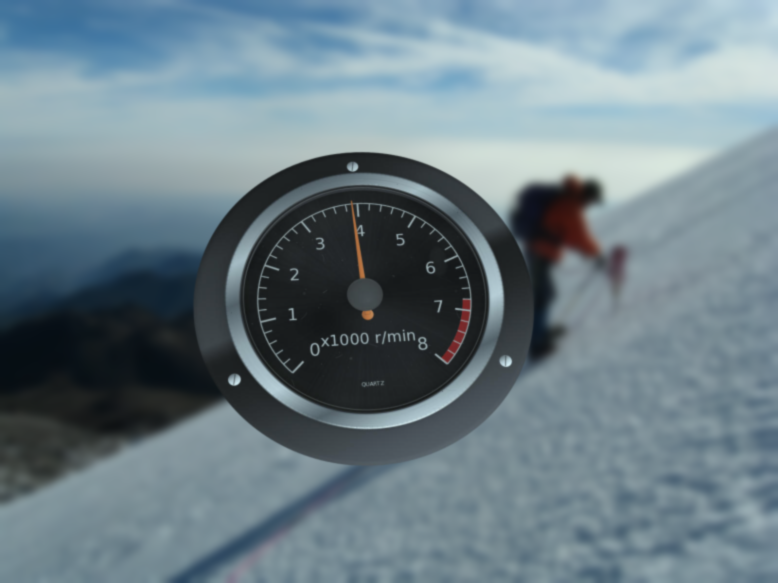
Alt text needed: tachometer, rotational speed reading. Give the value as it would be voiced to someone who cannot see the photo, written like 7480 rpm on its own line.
3900 rpm
